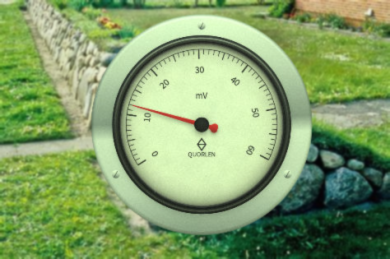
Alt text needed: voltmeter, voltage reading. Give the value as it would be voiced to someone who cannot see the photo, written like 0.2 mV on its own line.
12 mV
